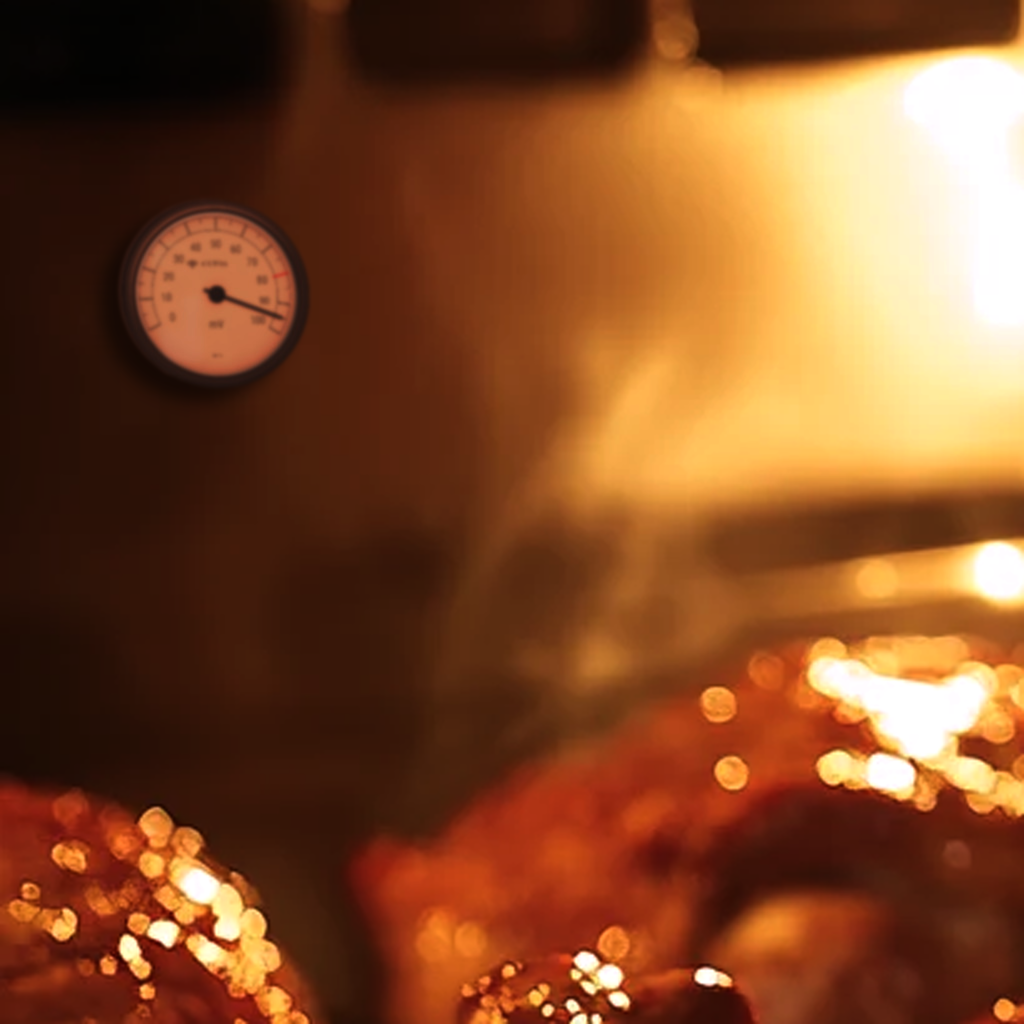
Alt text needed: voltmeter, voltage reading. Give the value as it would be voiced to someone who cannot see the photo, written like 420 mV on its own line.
95 mV
